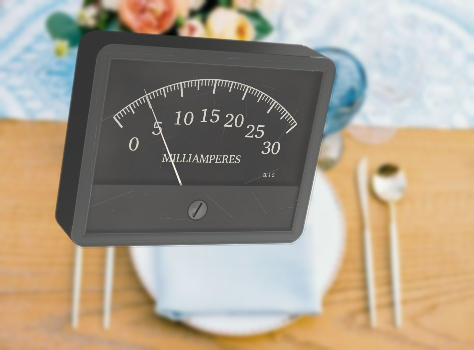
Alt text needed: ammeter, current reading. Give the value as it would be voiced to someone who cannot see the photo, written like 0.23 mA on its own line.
5 mA
